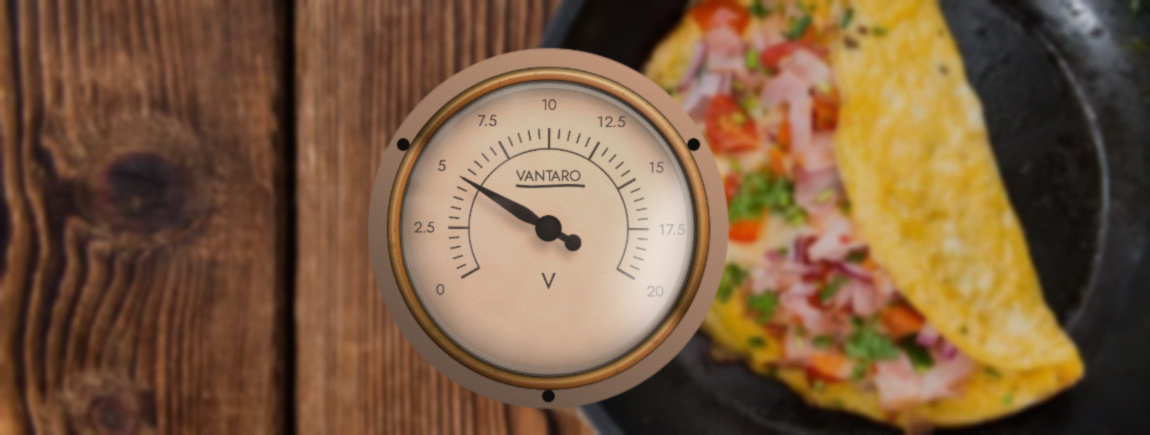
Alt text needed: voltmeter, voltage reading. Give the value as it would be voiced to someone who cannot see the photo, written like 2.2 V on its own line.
5 V
